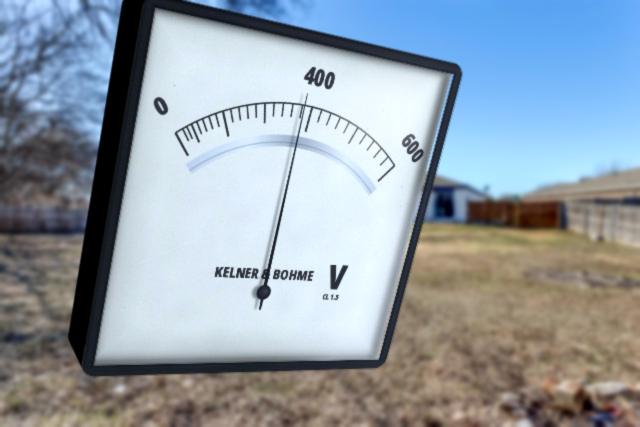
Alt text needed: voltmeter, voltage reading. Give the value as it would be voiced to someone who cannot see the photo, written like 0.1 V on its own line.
380 V
